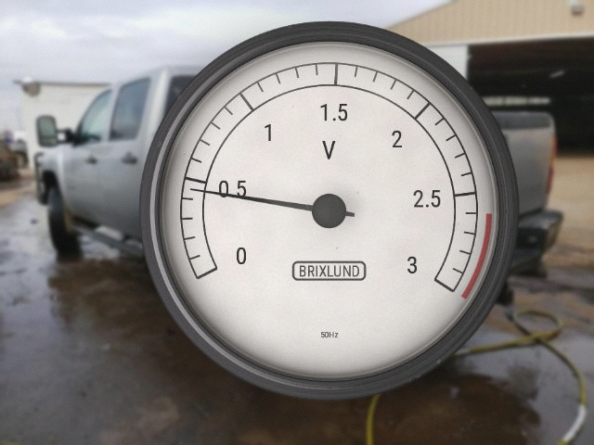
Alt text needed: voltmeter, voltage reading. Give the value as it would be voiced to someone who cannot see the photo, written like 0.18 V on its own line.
0.45 V
